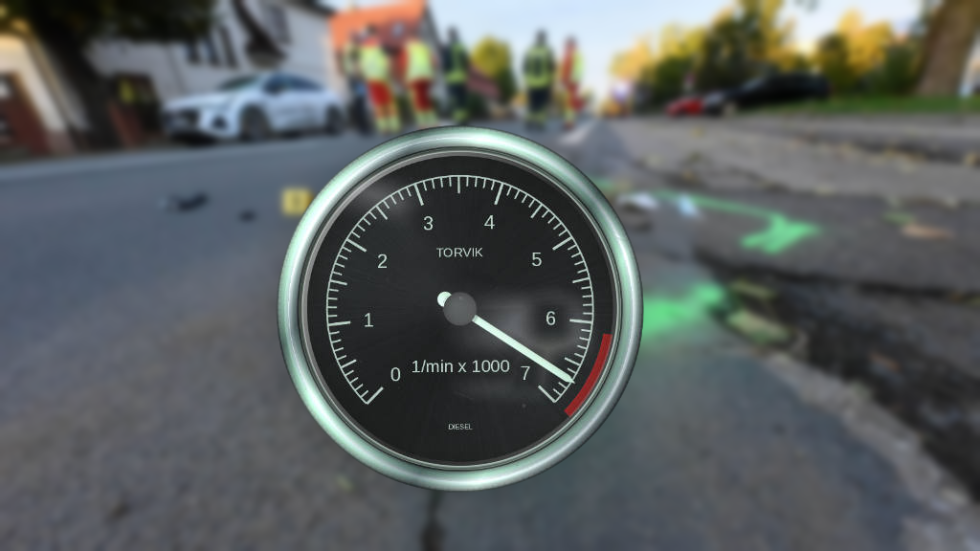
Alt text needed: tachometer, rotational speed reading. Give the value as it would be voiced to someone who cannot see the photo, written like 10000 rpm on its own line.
6700 rpm
